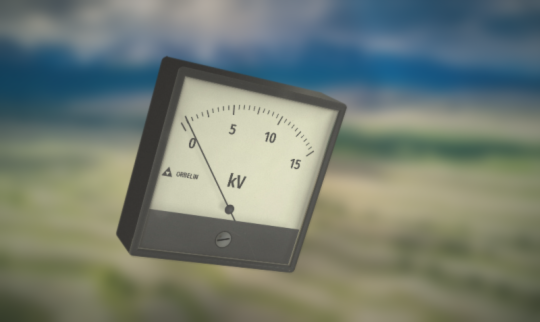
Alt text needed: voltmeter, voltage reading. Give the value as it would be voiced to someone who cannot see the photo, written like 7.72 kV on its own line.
0.5 kV
